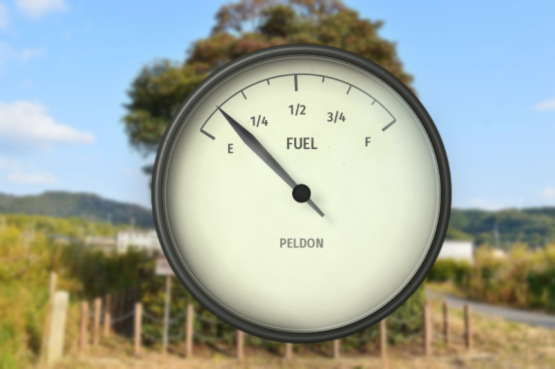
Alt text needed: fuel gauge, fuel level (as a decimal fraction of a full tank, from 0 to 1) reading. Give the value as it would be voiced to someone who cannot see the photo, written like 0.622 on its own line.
0.125
